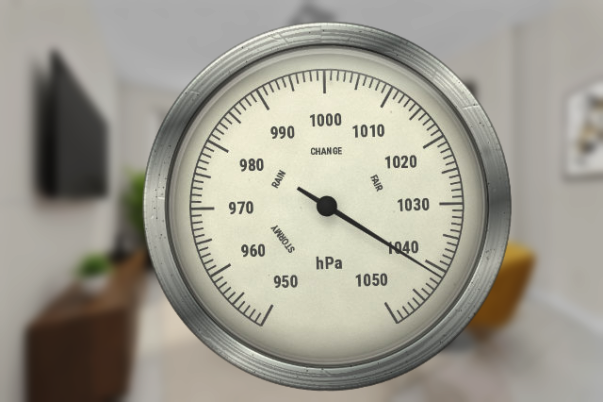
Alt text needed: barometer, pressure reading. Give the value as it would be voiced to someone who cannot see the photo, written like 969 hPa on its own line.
1041 hPa
